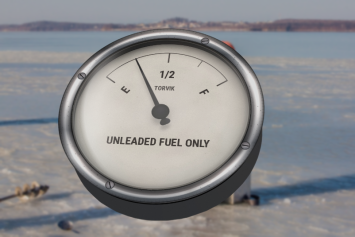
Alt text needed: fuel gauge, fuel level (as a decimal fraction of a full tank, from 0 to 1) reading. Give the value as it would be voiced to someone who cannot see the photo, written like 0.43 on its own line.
0.25
